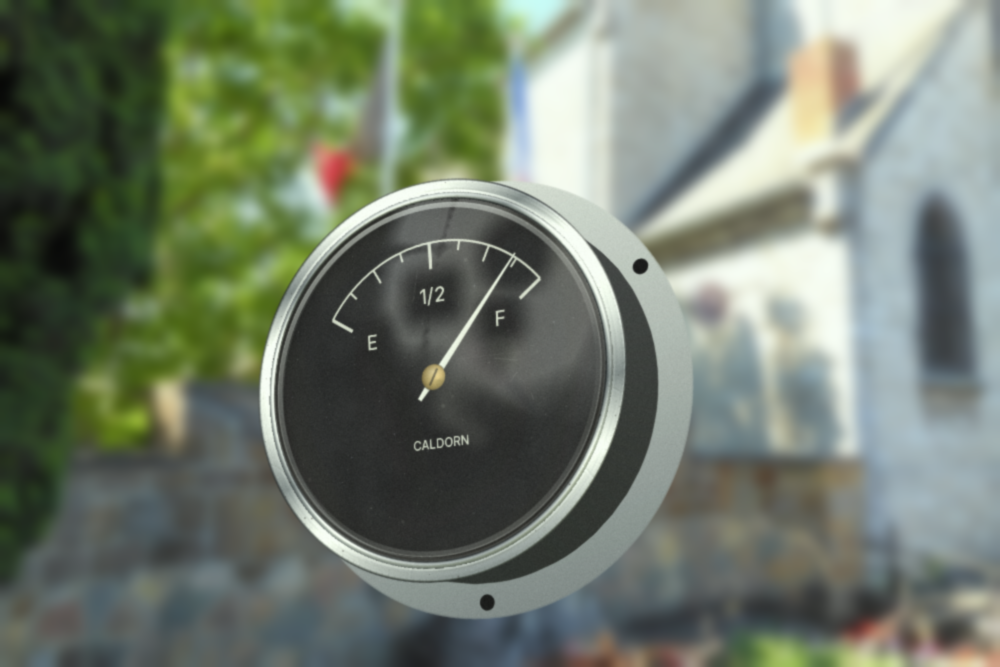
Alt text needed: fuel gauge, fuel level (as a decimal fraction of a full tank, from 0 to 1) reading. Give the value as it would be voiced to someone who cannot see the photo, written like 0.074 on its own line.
0.875
